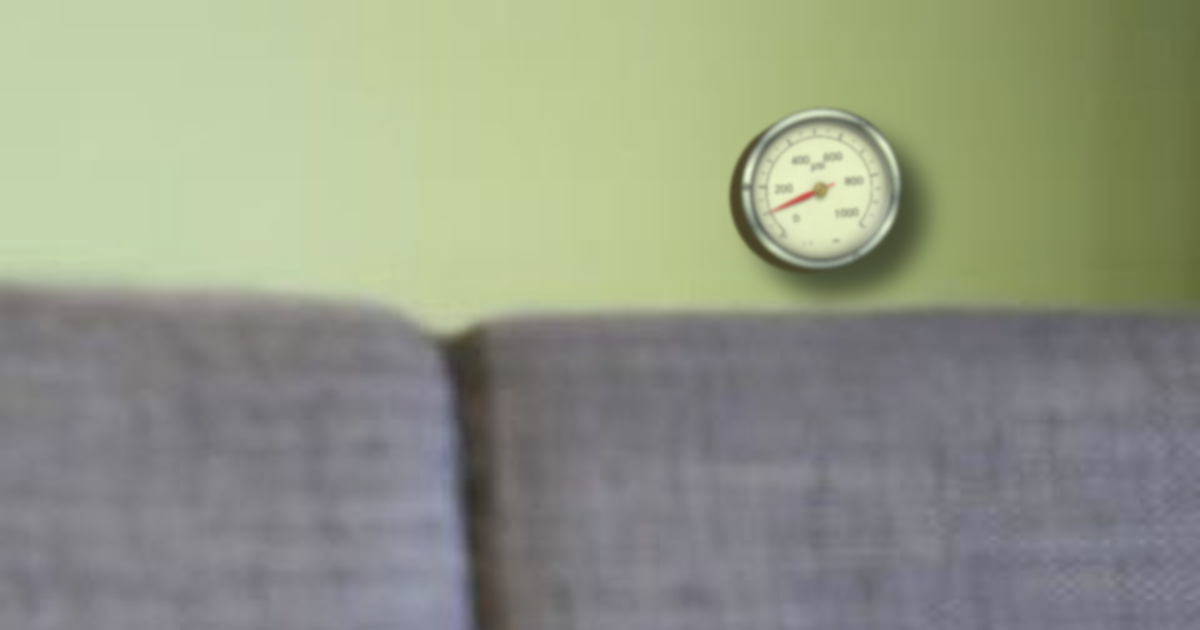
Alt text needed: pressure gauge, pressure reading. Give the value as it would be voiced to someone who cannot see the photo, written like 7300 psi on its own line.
100 psi
